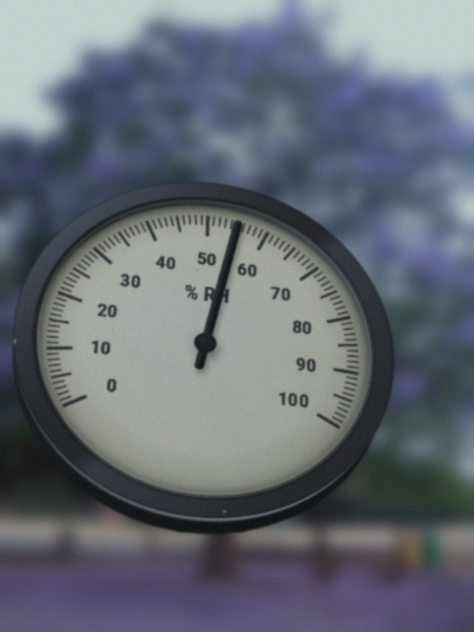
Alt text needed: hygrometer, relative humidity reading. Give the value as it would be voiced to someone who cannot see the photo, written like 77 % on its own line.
55 %
